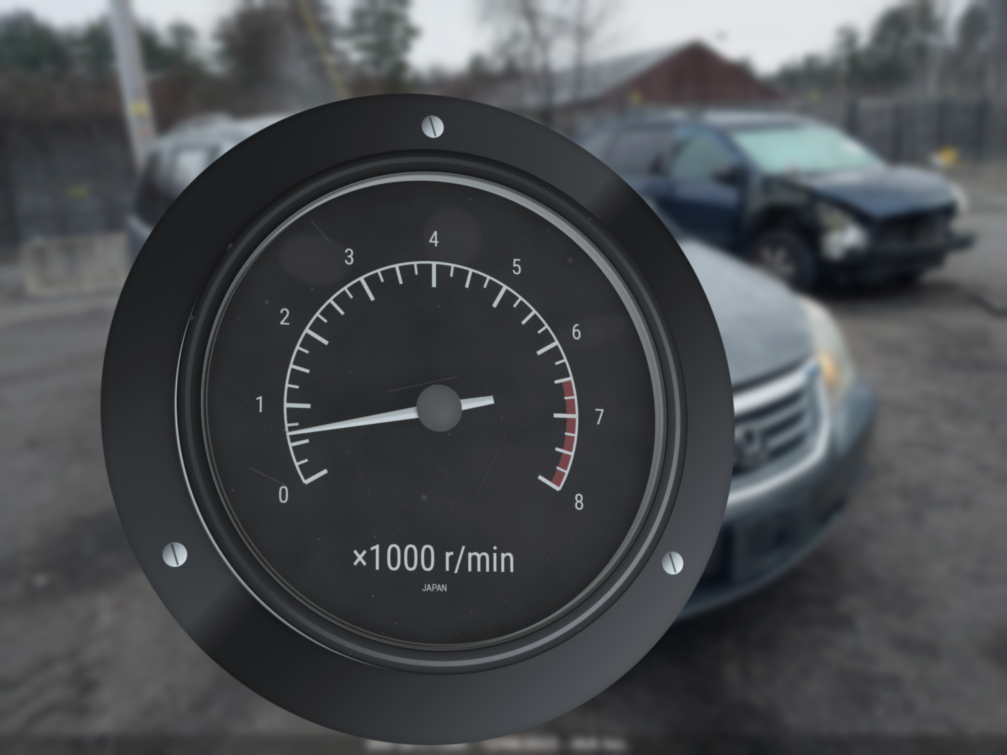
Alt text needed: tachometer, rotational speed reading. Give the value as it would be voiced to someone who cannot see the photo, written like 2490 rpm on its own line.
625 rpm
